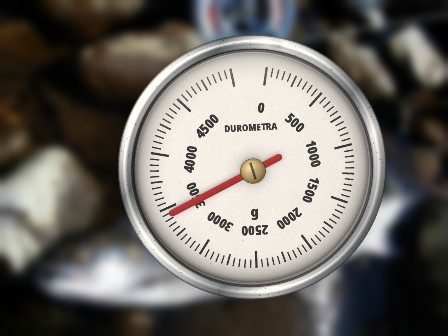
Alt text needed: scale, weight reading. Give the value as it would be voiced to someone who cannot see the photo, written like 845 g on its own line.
3450 g
